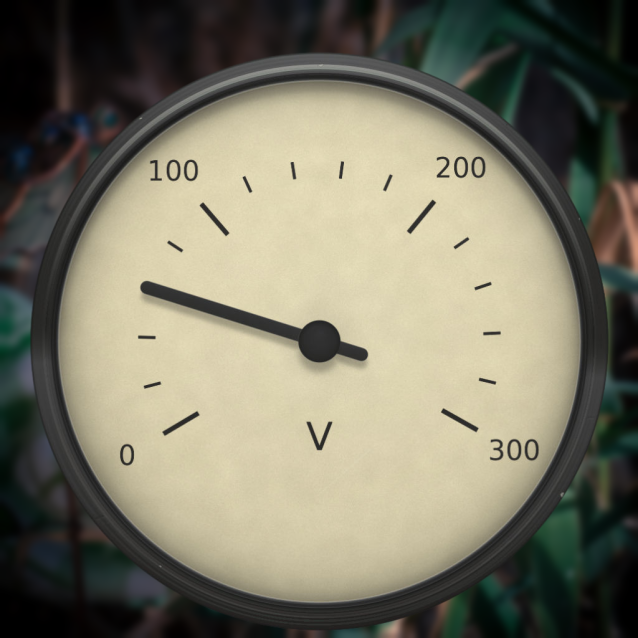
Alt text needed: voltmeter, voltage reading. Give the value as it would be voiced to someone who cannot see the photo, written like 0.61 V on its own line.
60 V
